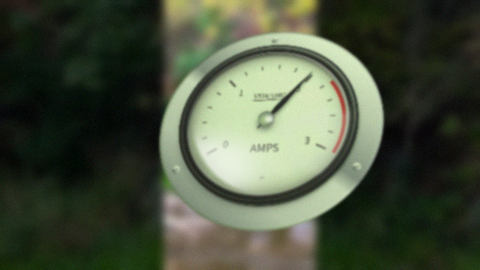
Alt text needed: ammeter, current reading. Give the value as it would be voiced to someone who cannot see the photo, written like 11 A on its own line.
2 A
